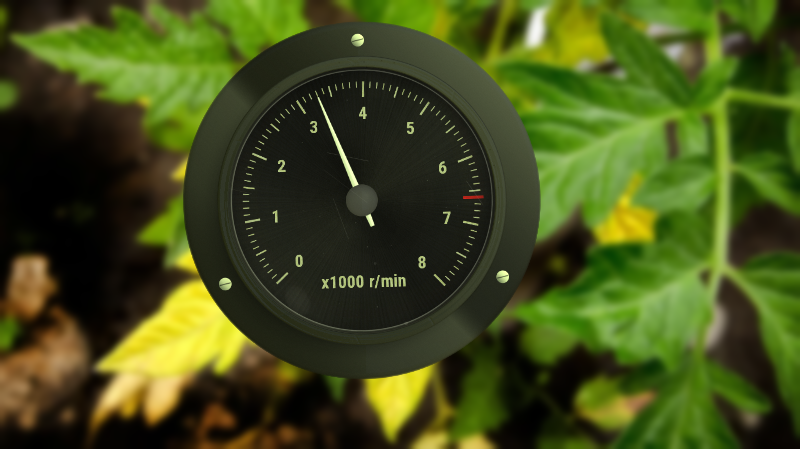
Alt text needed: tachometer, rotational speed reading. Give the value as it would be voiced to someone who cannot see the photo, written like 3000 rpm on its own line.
3300 rpm
